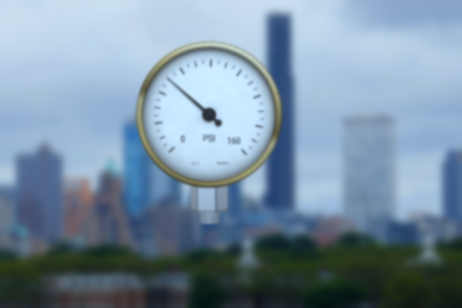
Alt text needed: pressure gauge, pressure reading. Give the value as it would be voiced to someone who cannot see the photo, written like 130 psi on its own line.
50 psi
